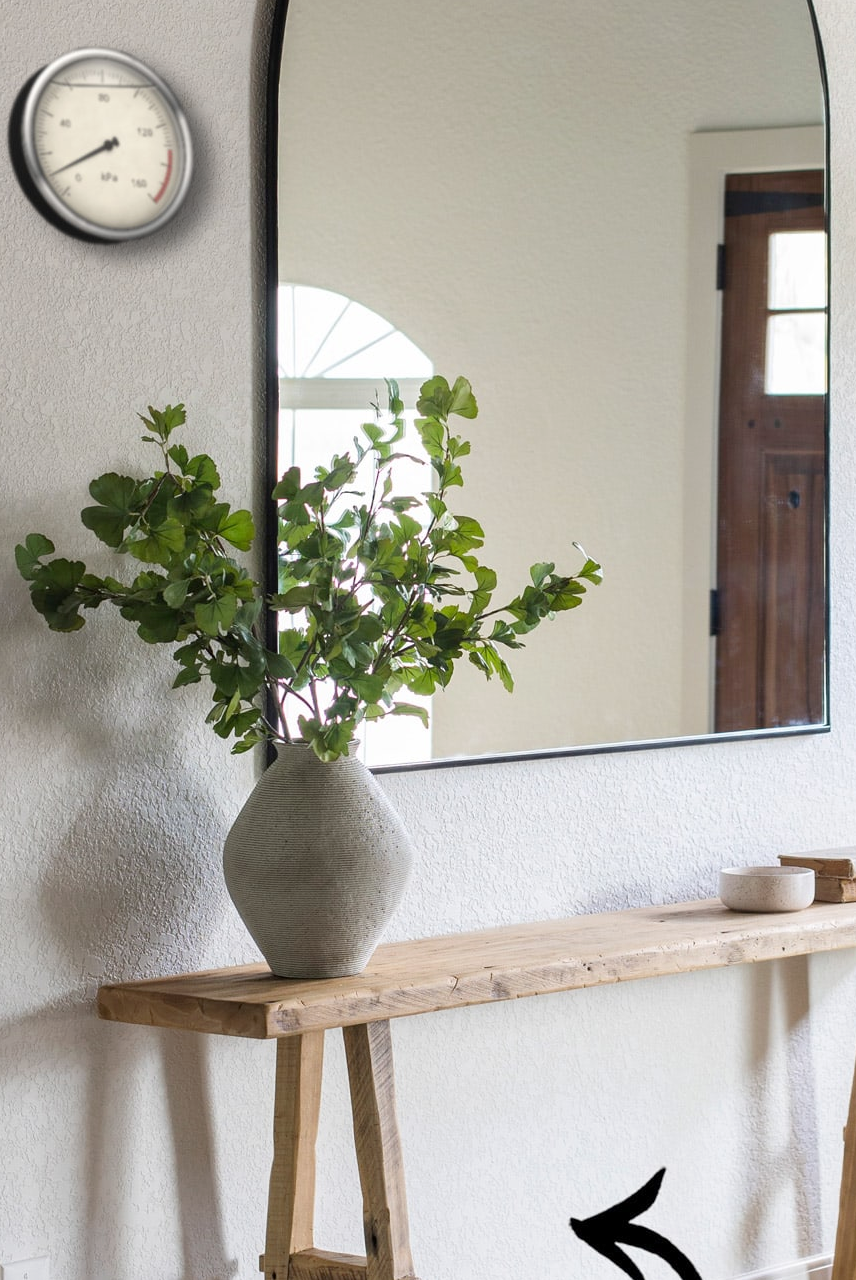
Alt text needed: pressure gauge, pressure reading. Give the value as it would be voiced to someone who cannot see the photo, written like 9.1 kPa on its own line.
10 kPa
